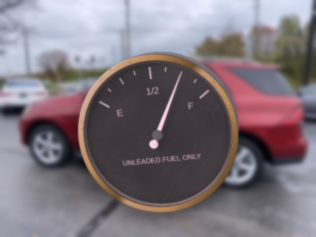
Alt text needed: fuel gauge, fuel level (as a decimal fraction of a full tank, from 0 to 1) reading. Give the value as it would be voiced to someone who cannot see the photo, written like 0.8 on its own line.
0.75
